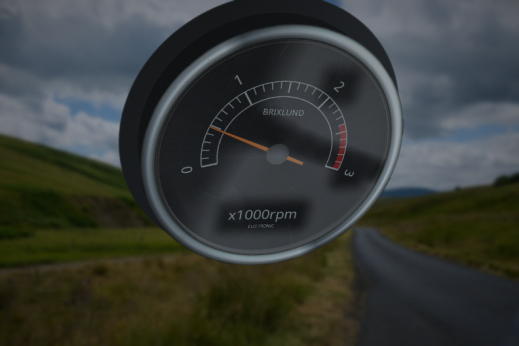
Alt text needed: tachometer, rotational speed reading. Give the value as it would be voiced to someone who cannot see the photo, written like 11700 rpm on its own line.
500 rpm
